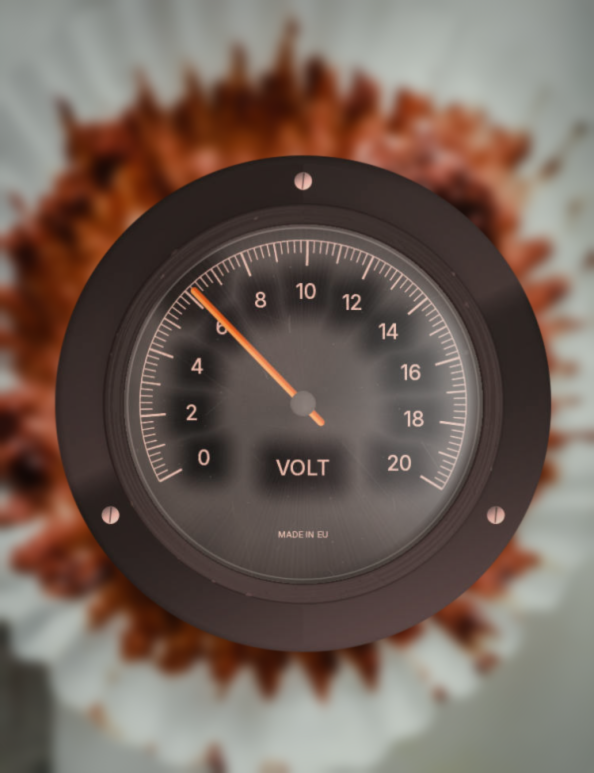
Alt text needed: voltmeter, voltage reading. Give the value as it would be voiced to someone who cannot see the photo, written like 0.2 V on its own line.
6.2 V
